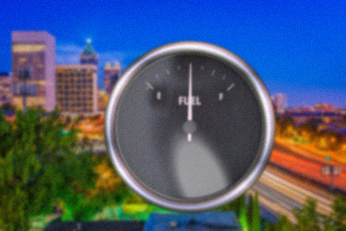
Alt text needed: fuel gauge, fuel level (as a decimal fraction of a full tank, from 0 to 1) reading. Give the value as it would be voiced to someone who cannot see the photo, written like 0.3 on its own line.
0.5
